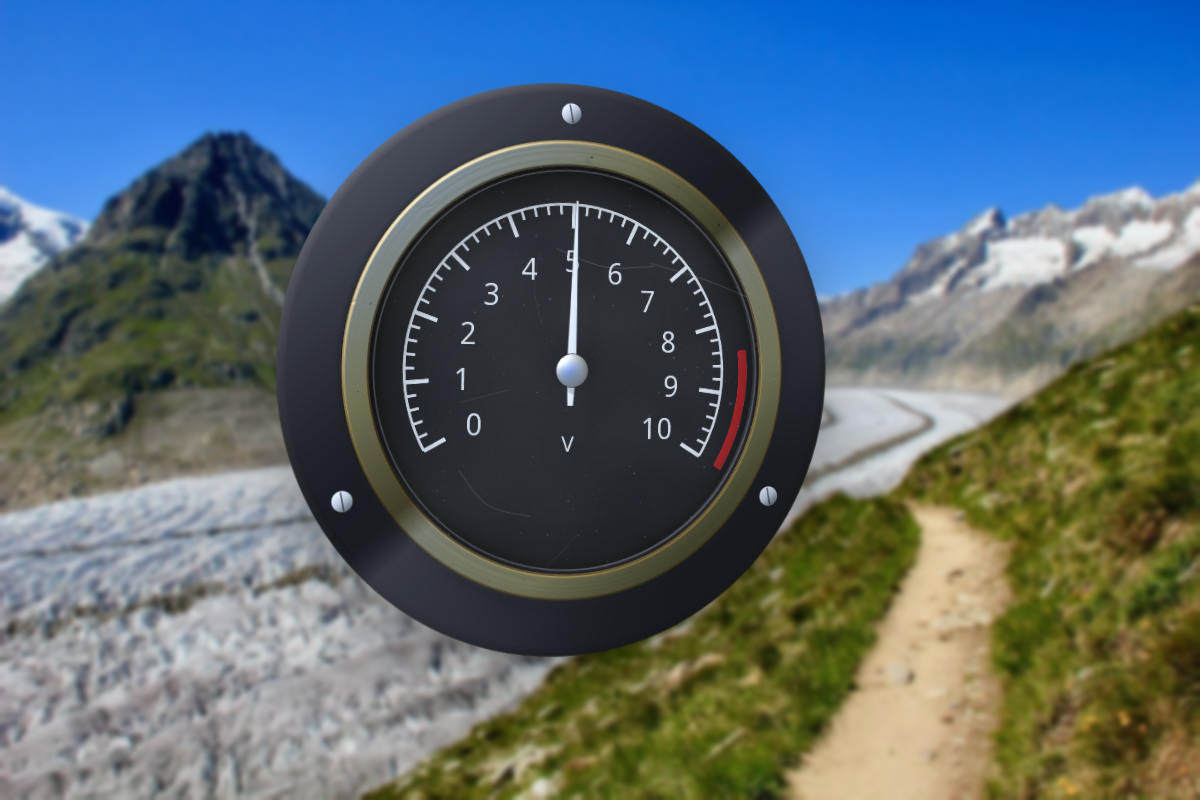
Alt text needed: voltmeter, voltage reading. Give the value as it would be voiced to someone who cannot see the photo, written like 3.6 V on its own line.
5 V
